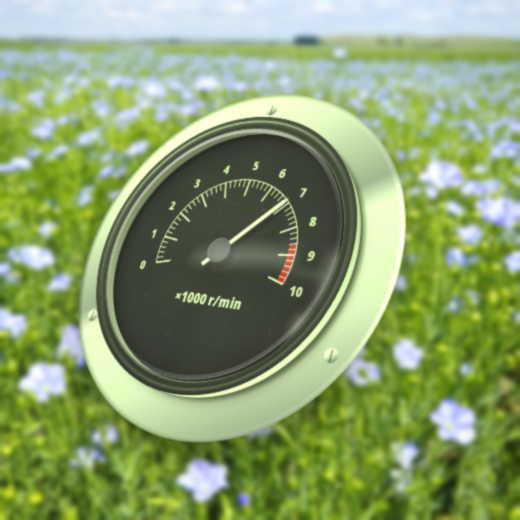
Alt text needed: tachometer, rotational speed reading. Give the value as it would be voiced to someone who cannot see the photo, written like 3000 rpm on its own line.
7000 rpm
